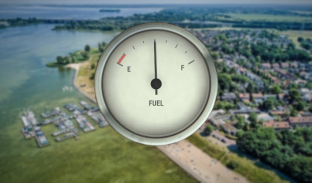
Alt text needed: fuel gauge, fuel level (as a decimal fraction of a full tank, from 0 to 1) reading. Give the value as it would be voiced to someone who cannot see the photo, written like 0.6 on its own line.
0.5
